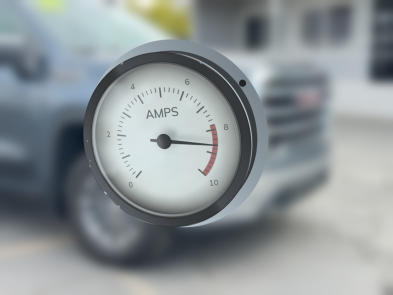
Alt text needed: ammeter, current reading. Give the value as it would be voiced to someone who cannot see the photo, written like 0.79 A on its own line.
8.6 A
